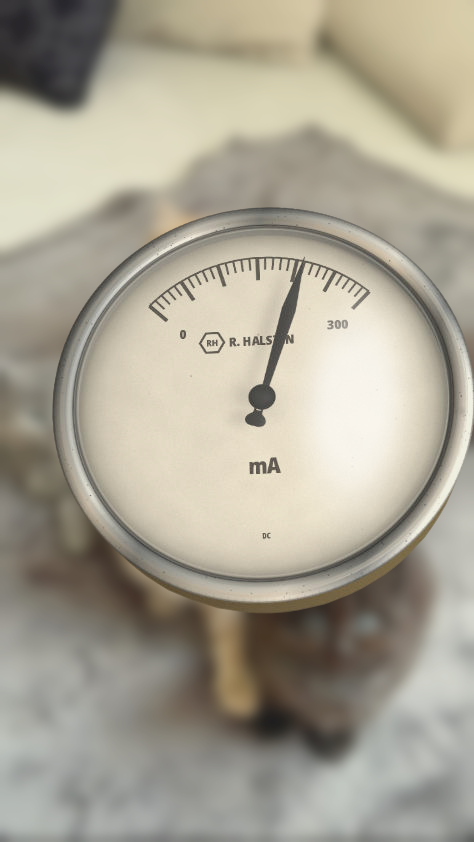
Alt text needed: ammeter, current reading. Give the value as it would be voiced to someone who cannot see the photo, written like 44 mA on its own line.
210 mA
